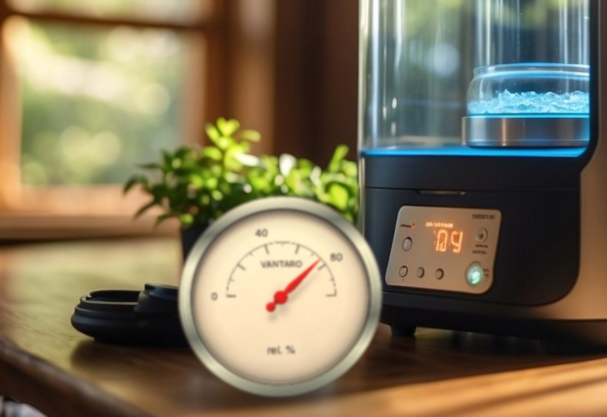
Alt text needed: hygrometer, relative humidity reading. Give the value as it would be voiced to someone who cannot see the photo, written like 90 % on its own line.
75 %
